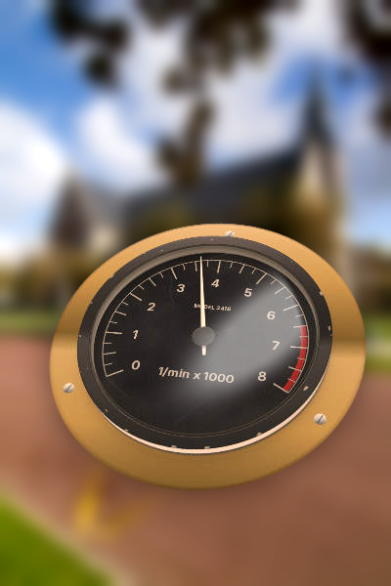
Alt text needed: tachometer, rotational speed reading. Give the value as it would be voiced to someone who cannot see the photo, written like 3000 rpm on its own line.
3625 rpm
